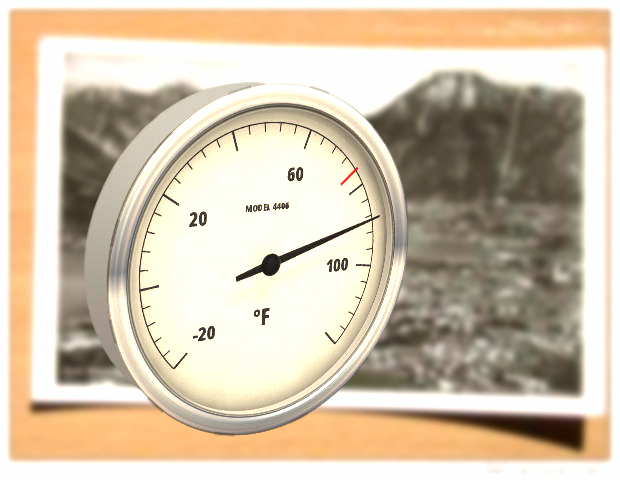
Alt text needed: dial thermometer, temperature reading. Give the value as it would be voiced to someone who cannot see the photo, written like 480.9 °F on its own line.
88 °F
